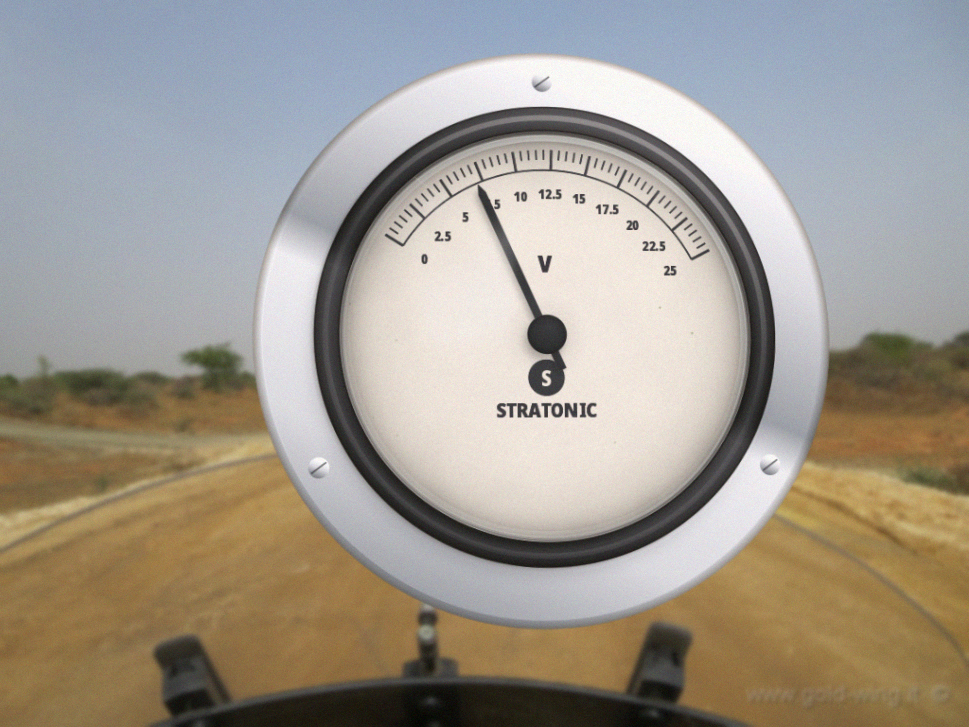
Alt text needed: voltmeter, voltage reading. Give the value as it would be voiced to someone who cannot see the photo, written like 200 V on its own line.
7 V
